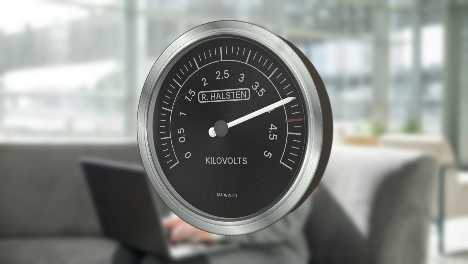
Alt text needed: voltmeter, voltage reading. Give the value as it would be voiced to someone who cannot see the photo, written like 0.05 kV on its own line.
4 kV
